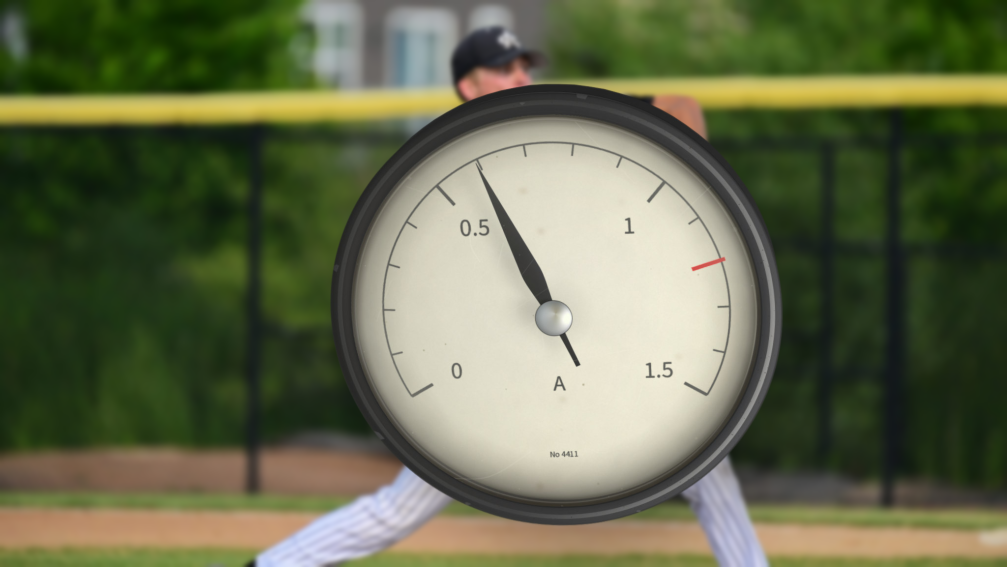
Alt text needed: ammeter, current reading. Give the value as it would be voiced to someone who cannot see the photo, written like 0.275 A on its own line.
0.6 A
